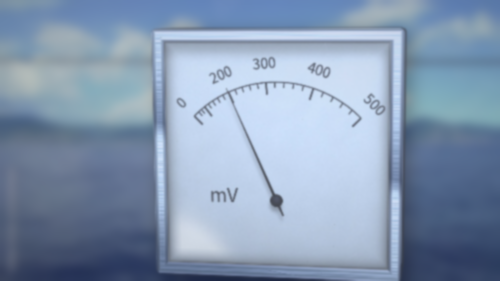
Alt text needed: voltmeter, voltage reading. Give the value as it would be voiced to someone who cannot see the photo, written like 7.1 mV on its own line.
200 mV
